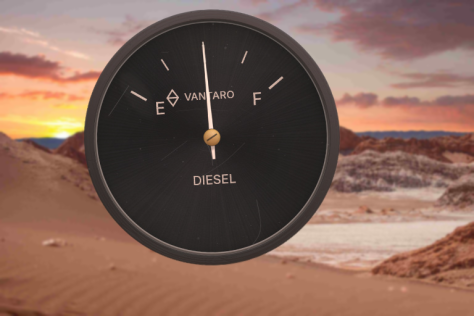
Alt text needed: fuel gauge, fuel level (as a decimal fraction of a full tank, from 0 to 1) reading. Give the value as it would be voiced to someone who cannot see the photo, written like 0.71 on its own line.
0.5
